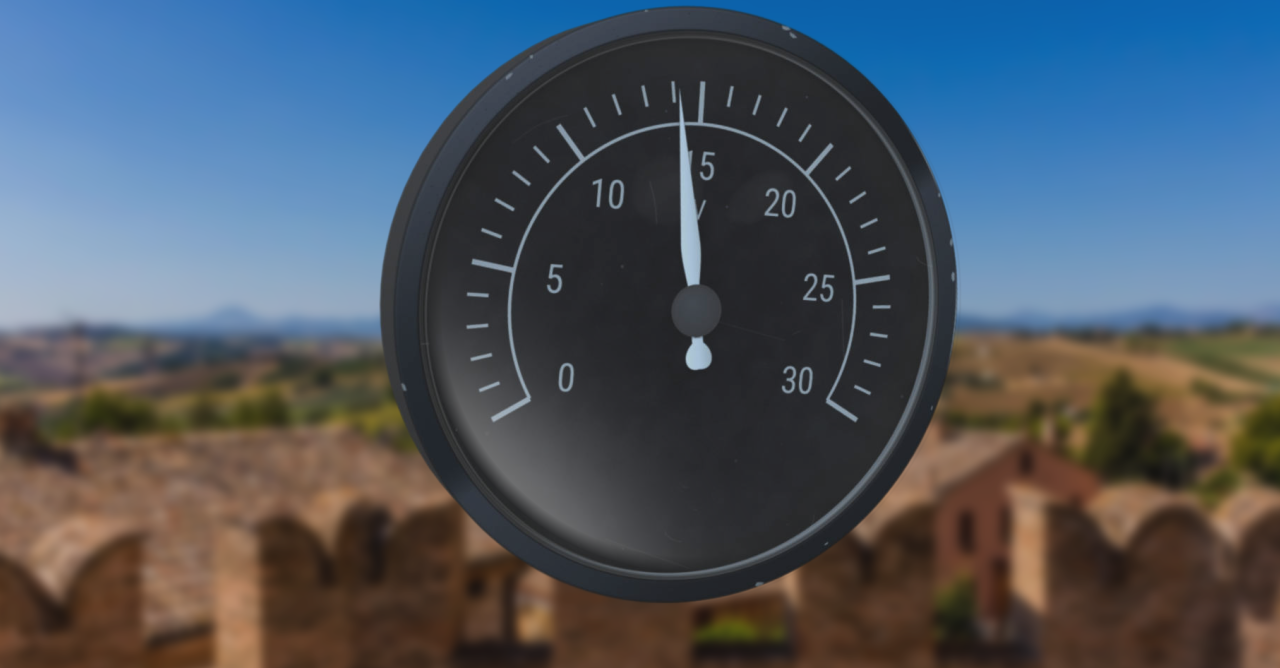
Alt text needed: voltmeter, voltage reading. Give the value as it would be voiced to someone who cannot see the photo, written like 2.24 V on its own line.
14 V
